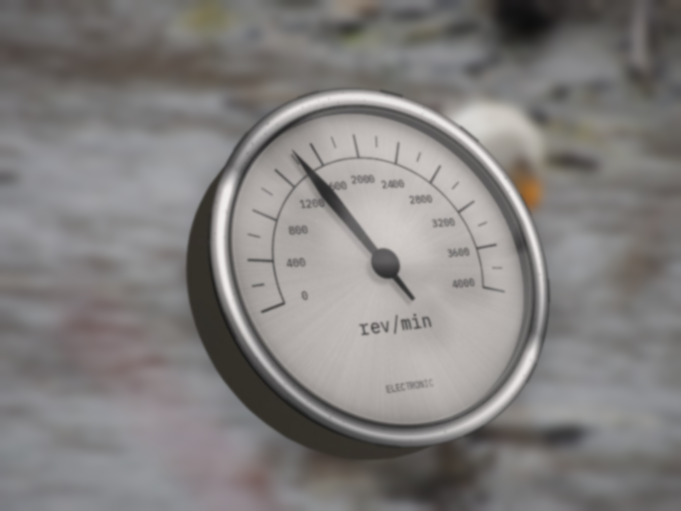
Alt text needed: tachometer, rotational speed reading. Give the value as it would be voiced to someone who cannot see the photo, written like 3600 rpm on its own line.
1400 rpm
